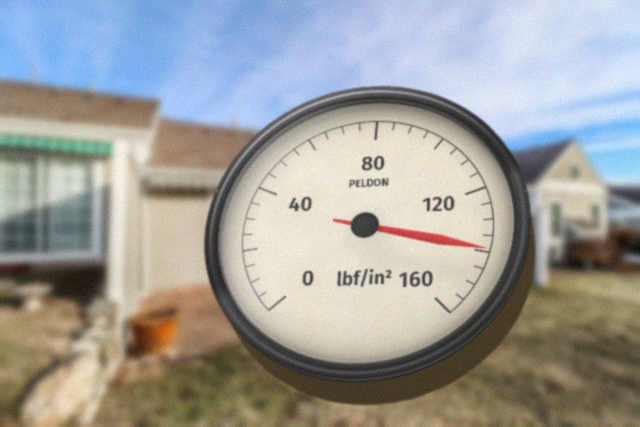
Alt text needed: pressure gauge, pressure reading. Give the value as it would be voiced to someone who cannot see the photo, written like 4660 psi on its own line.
140 psi
